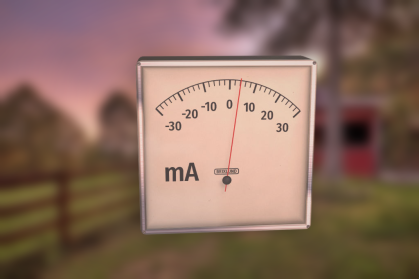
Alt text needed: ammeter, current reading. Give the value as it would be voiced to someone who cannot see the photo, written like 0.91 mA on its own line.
4 mA
